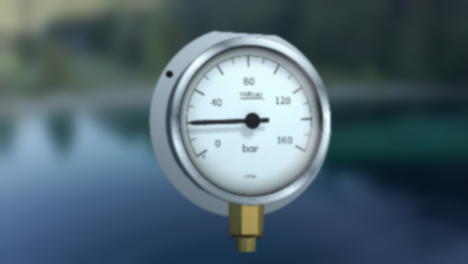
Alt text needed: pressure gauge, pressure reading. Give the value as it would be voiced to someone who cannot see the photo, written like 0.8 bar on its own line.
20 bar
